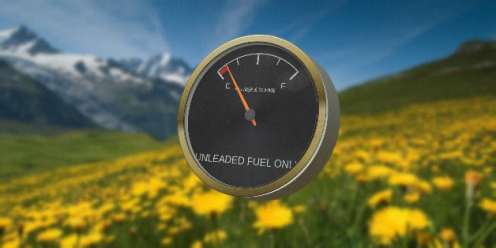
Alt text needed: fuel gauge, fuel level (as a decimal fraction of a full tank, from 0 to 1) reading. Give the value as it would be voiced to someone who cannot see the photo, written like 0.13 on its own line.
0.125
